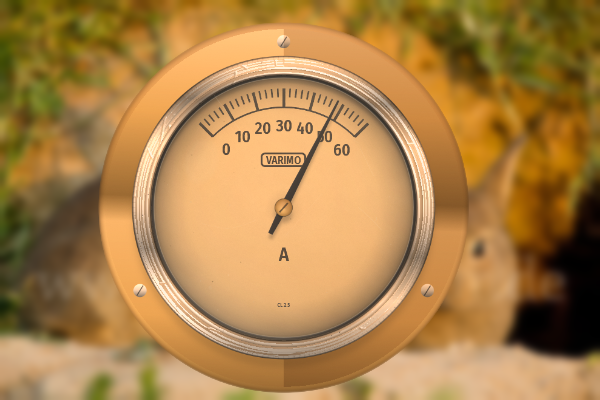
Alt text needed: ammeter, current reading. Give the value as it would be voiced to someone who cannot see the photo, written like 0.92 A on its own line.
48 A
